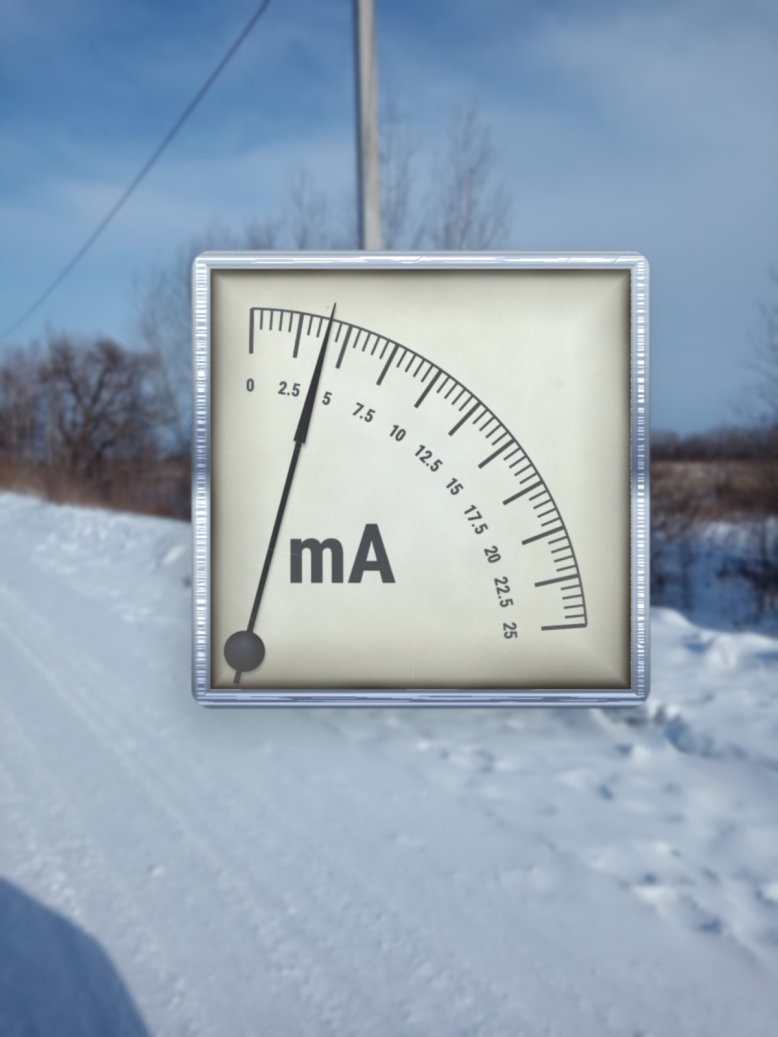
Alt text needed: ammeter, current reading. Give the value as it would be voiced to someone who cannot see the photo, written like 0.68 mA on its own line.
4 mA
